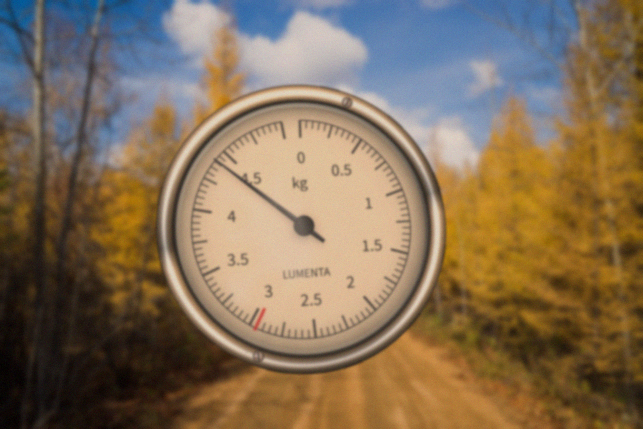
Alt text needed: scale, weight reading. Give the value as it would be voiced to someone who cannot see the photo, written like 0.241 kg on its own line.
4.4 kg
